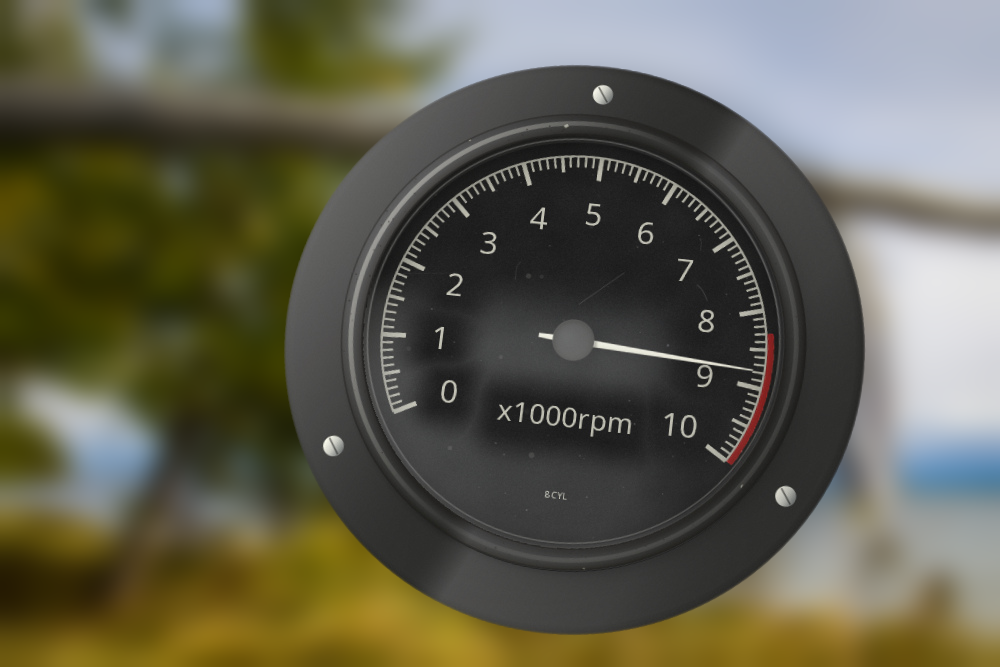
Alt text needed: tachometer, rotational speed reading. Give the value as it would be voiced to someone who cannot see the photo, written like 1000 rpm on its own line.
8800 rpm
